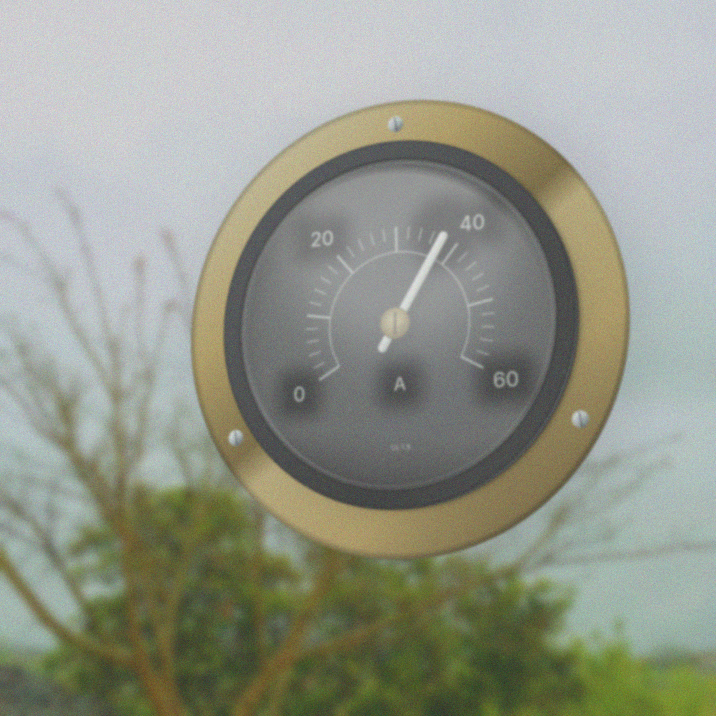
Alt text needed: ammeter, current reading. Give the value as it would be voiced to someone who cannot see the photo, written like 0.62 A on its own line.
38 A
